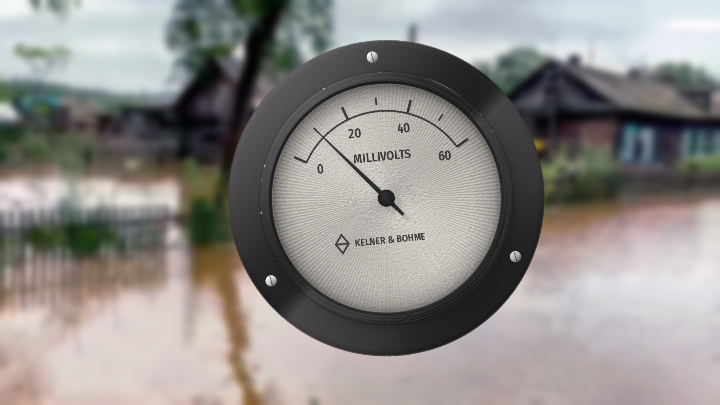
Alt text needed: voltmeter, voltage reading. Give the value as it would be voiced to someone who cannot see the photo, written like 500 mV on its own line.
10 mV
